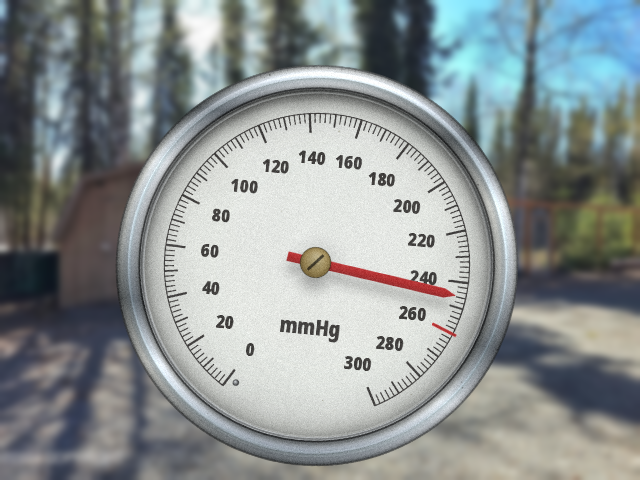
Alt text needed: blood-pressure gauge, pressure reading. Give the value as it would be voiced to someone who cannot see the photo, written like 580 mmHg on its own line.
246 mmHg
